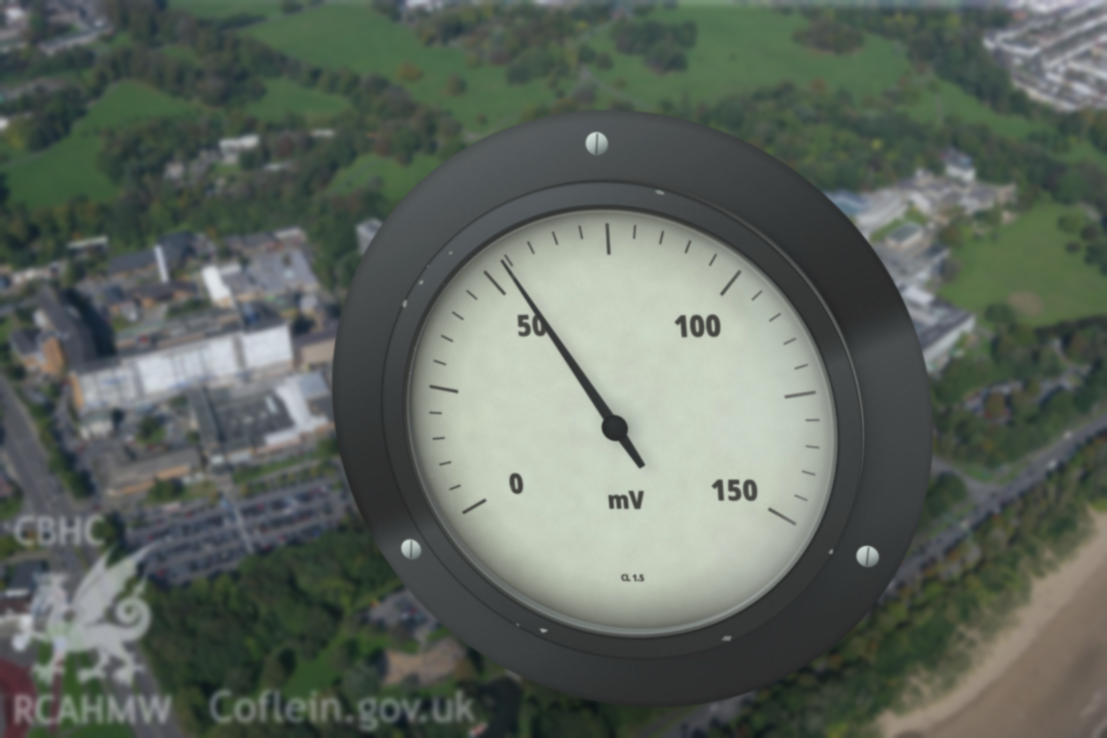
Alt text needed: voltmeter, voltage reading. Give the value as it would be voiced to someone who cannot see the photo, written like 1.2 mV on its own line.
55 mV
